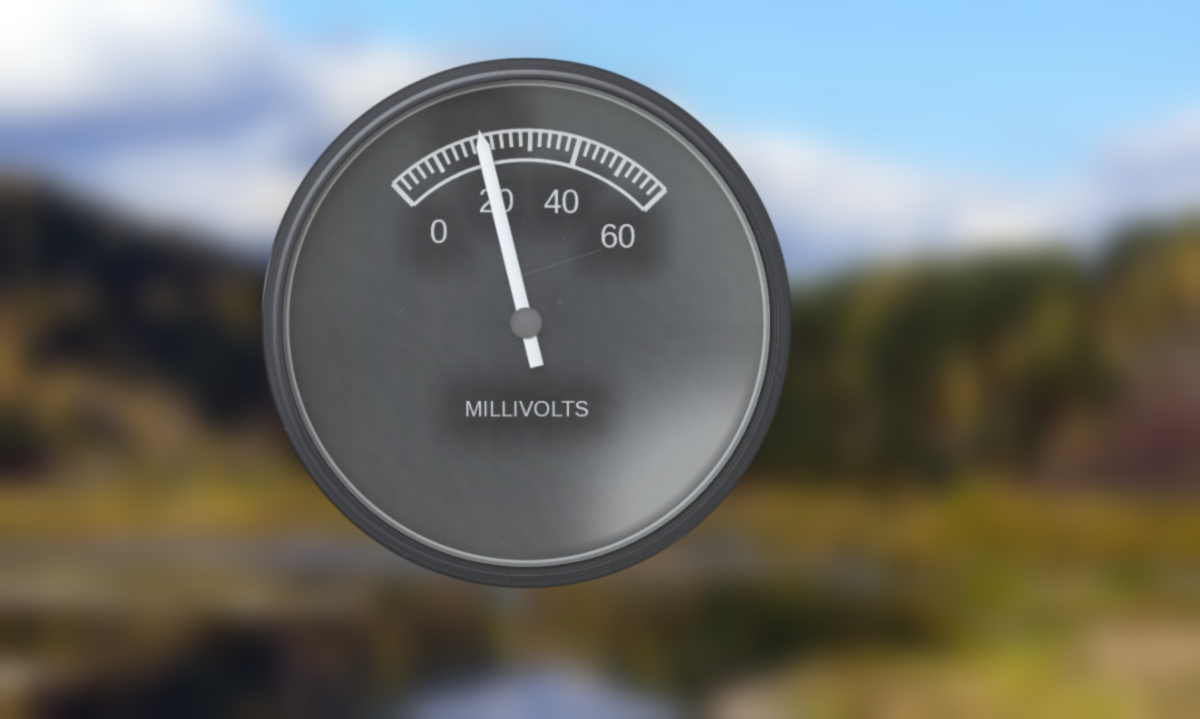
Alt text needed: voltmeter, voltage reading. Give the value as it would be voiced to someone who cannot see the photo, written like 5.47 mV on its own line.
20 mV
